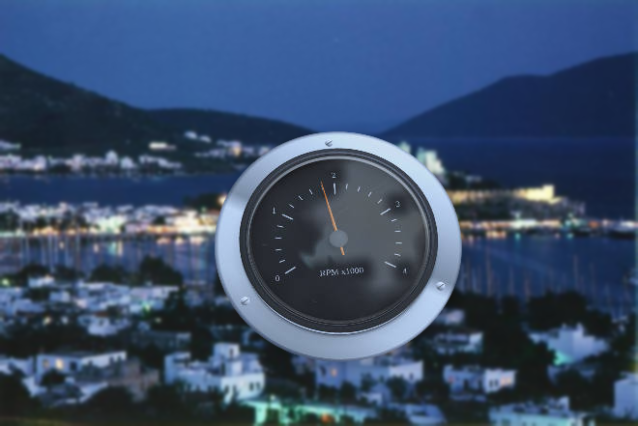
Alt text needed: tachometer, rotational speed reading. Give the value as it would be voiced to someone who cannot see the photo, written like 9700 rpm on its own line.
1800 rpm
